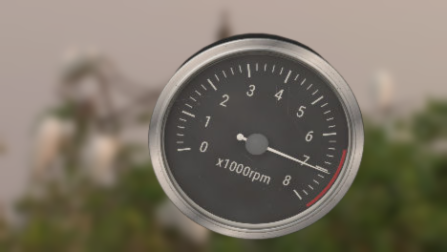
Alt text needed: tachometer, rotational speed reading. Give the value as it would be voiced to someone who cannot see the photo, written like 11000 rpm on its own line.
7000 rpm
